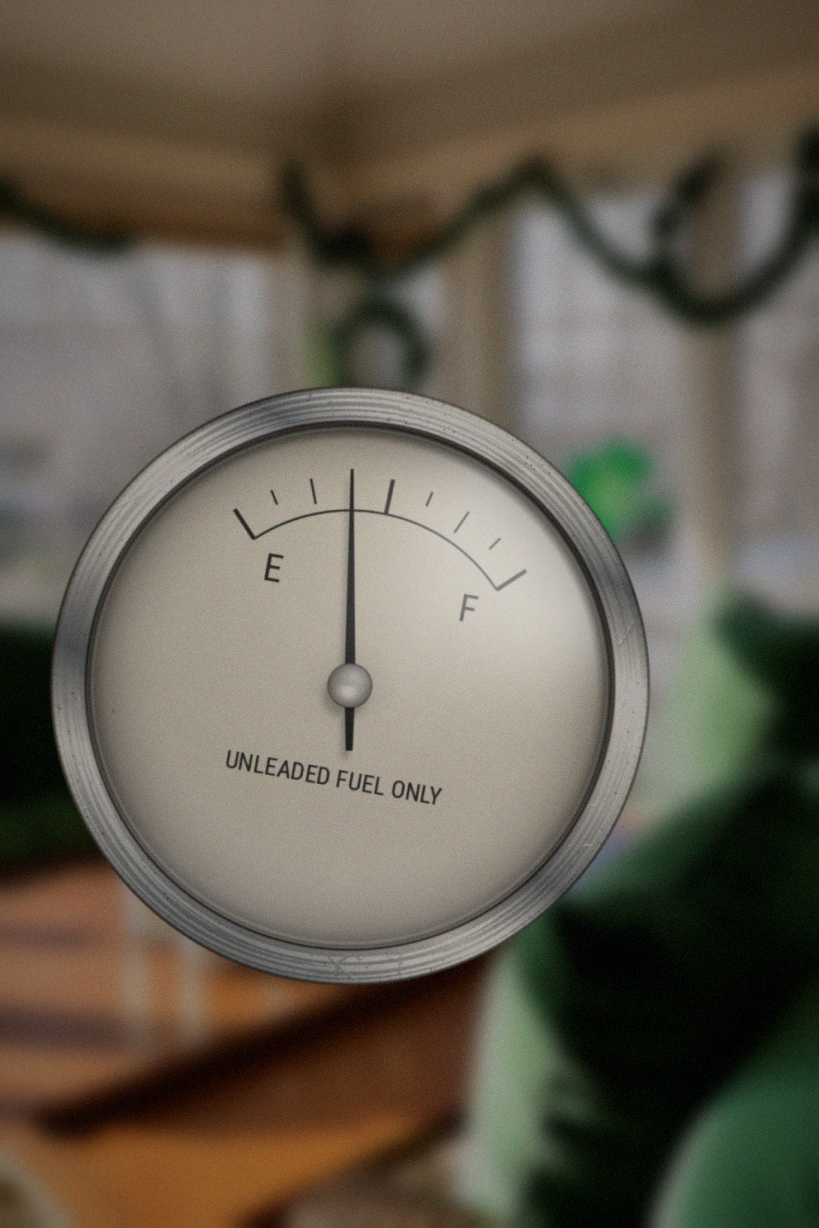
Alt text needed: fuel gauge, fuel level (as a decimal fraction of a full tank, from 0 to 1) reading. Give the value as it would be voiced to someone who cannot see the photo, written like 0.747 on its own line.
0.375
